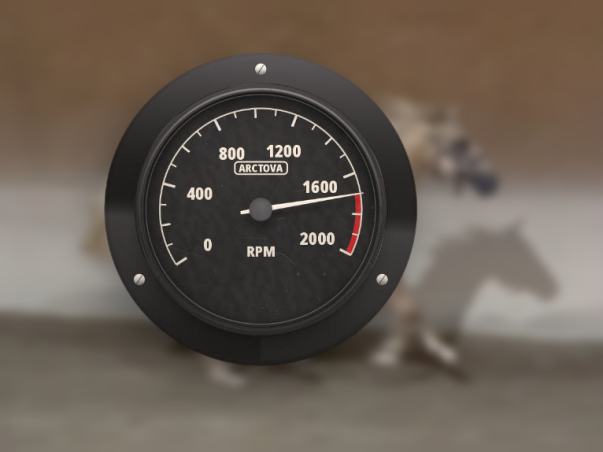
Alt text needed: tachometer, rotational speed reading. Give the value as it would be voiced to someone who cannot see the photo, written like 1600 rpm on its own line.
1700 rpm
